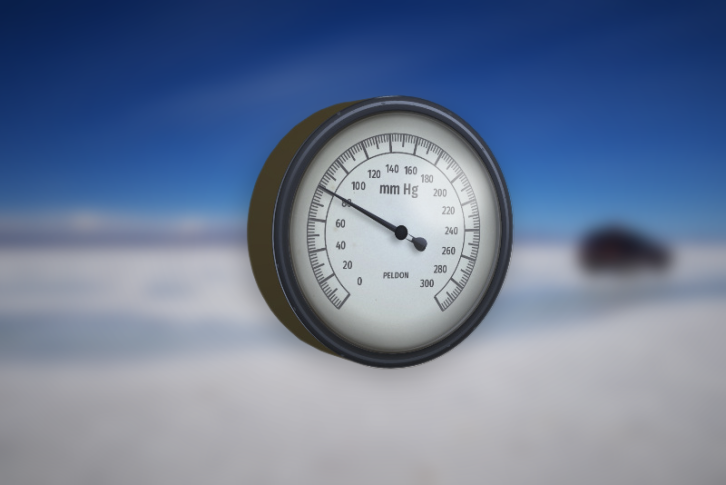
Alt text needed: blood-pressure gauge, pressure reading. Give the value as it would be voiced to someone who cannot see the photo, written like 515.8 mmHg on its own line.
80 mmHg
